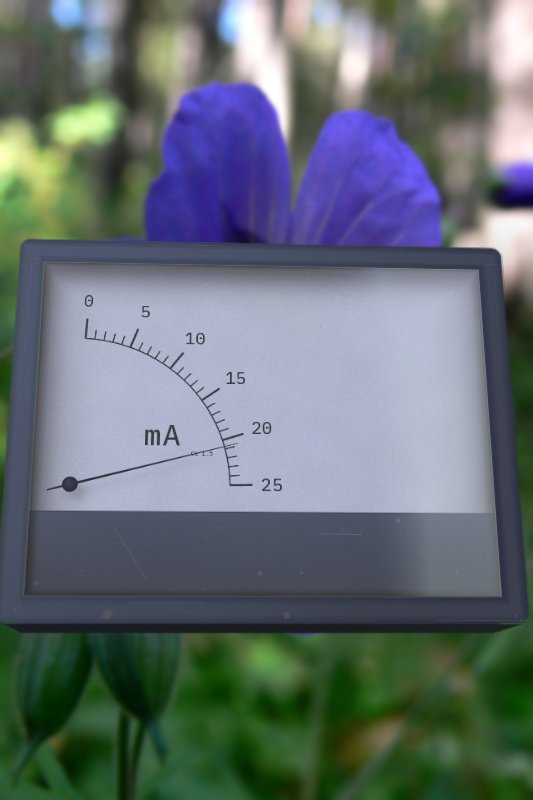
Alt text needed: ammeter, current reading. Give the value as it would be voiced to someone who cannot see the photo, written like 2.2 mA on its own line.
21 mA
